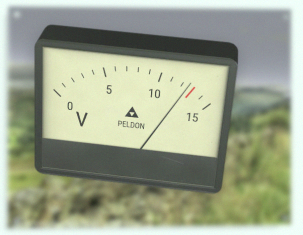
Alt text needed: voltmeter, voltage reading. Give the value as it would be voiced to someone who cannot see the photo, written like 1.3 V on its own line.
12.5 V
